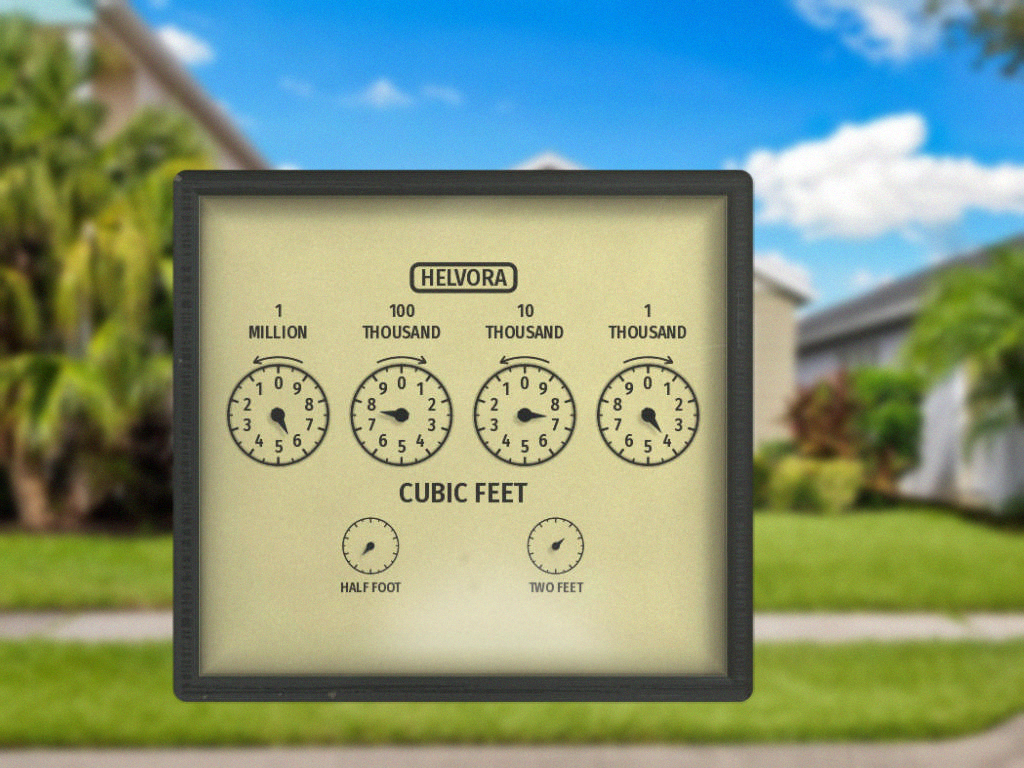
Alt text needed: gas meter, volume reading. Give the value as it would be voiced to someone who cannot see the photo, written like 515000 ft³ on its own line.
577400 ft³
